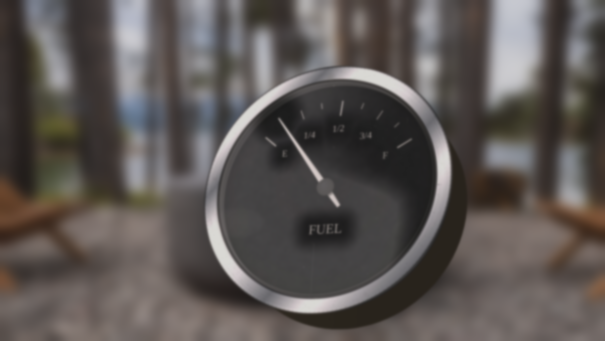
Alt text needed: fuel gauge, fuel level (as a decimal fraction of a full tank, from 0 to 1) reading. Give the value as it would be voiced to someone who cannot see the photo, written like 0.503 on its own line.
0.125
